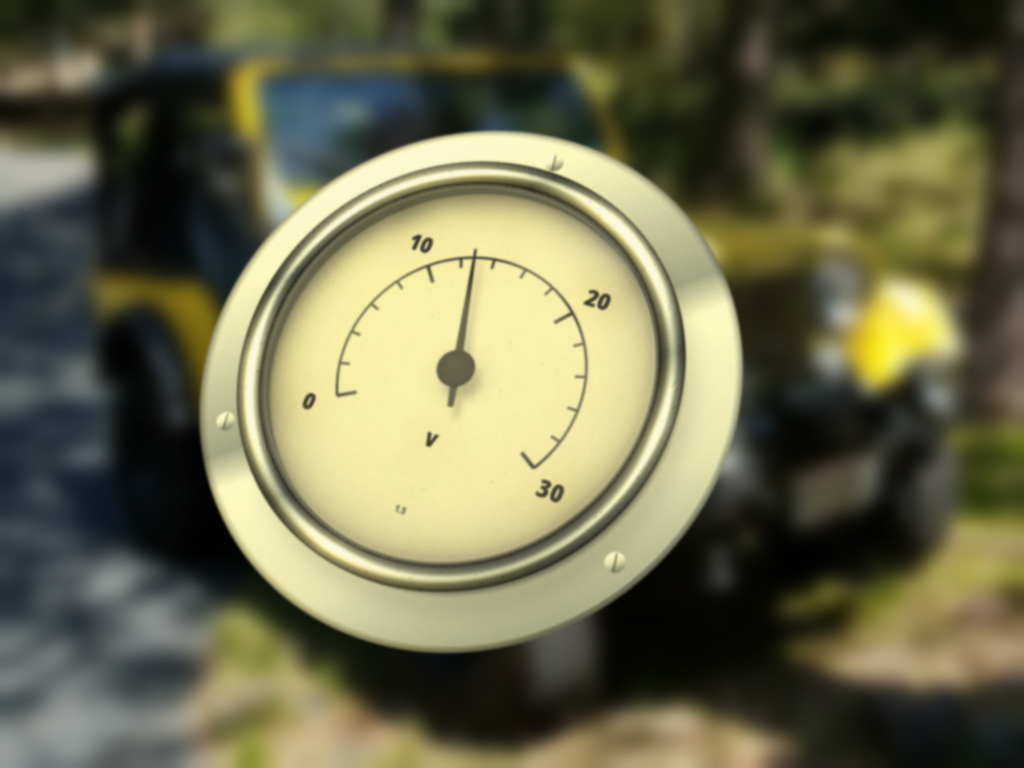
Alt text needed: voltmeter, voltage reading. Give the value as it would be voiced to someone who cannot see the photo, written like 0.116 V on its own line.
13 V
